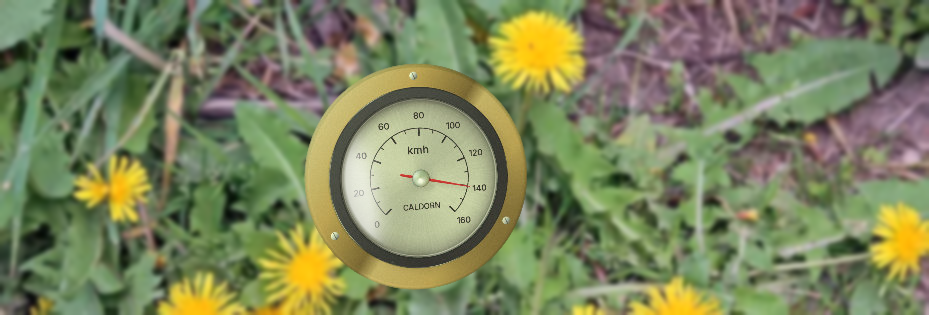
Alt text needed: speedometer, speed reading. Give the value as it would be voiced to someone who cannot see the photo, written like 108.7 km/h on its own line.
140 km/h
